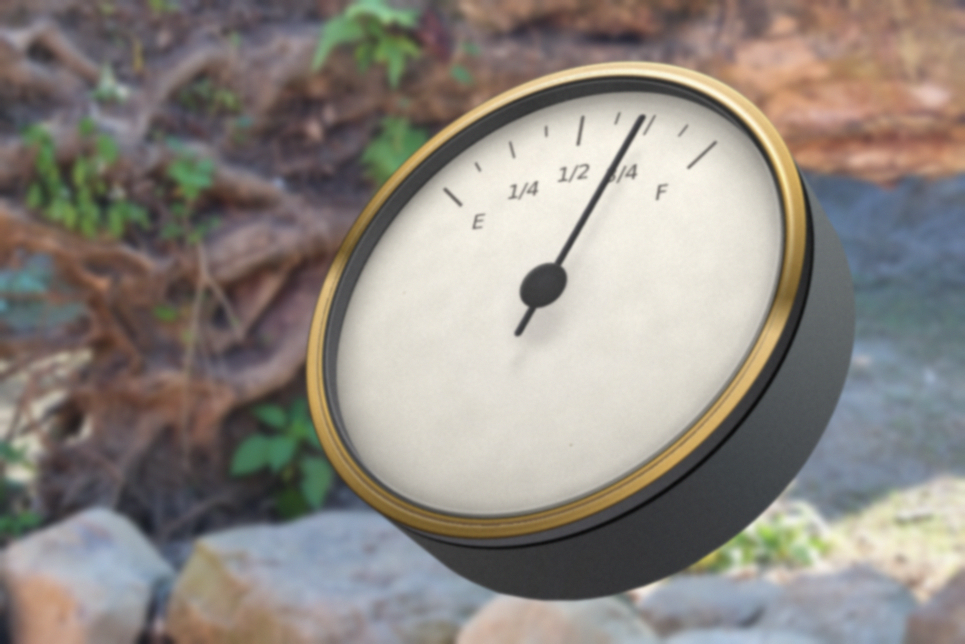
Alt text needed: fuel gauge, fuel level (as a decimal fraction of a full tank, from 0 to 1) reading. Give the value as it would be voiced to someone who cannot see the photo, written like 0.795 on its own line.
0.75
